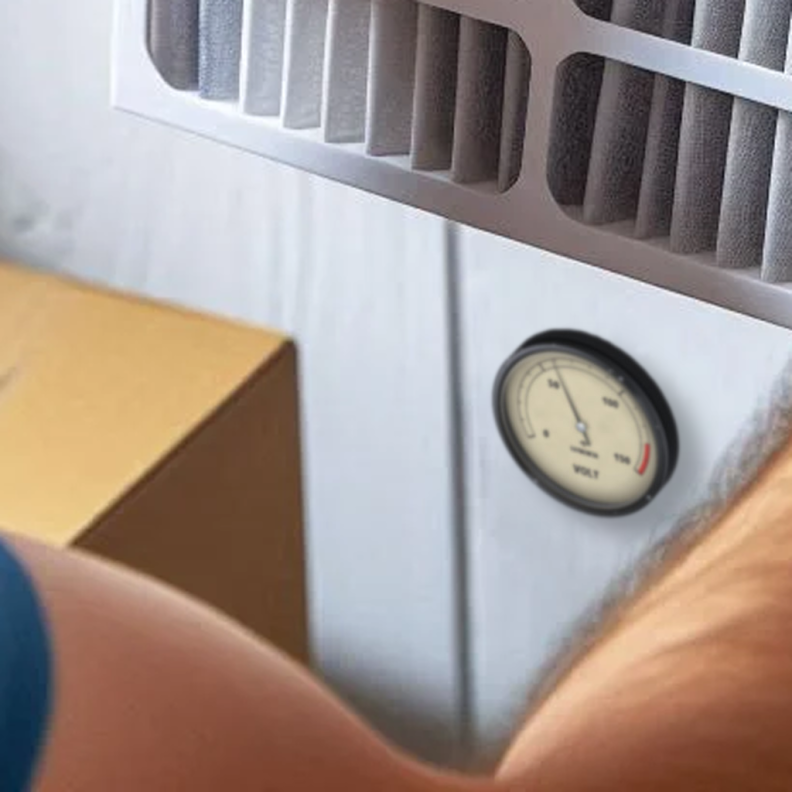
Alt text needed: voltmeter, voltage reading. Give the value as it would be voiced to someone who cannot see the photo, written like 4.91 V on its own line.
60 V
